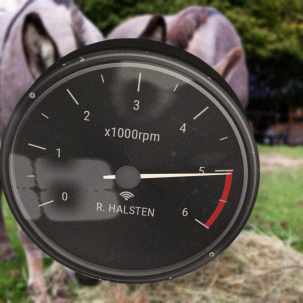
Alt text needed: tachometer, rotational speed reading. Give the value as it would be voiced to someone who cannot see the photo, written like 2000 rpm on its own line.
5000 rpm
